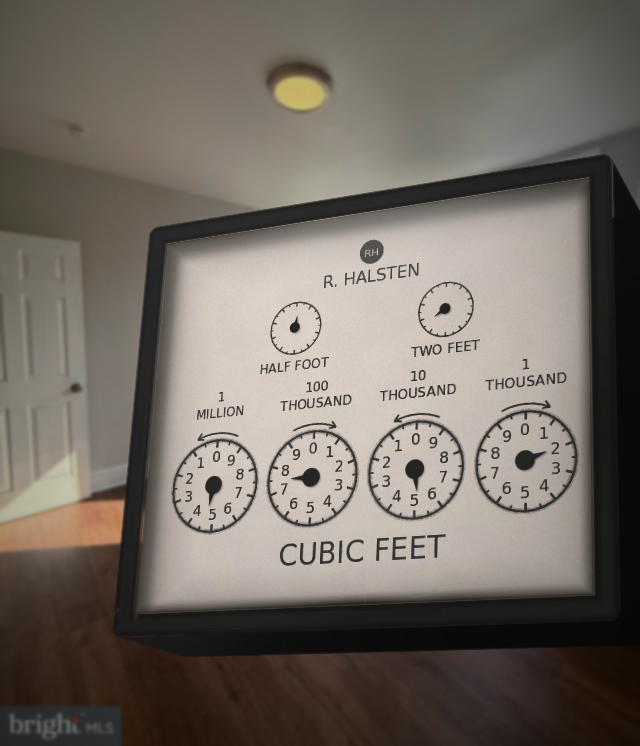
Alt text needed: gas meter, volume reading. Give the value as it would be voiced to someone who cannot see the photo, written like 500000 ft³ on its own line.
475200 ft³
